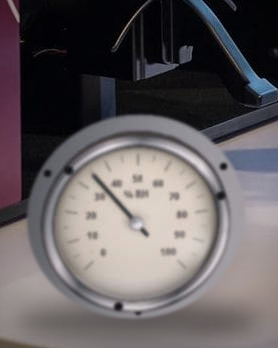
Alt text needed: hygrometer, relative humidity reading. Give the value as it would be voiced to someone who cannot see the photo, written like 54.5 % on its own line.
35 %
